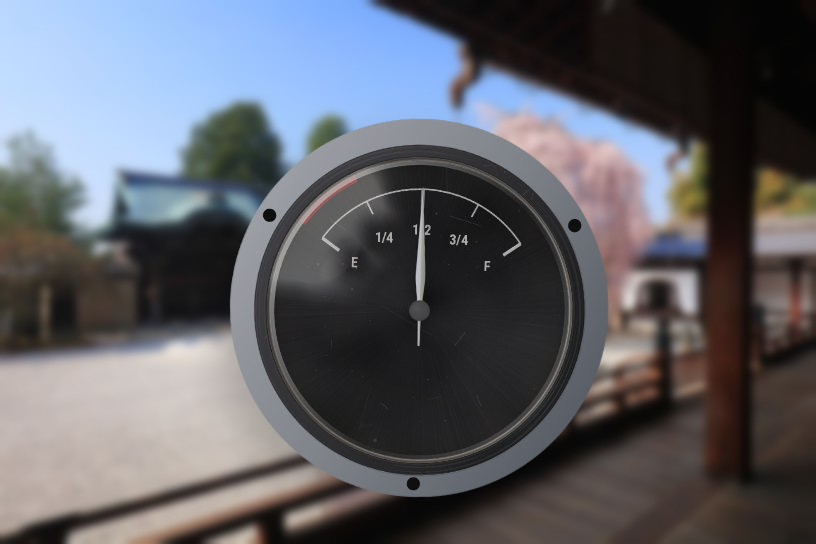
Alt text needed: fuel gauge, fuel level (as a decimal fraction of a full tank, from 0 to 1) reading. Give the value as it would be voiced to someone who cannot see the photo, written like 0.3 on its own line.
0.5
